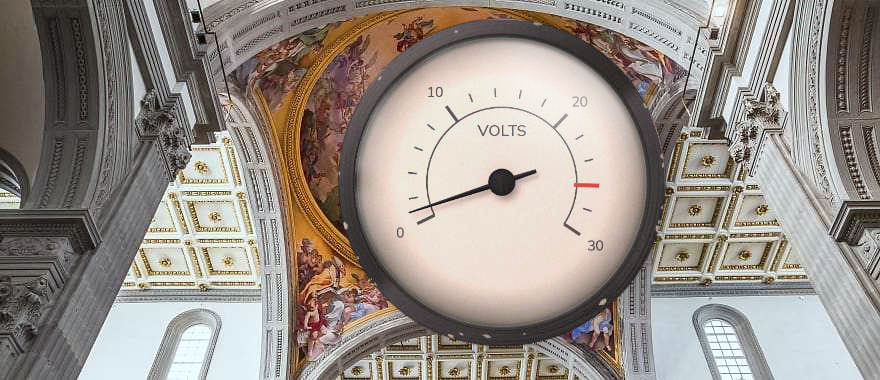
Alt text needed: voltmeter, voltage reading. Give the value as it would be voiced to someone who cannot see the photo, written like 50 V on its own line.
1 V
